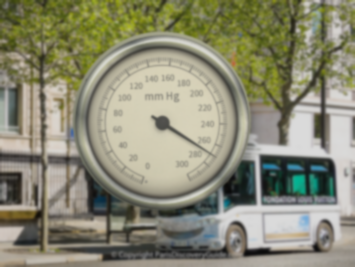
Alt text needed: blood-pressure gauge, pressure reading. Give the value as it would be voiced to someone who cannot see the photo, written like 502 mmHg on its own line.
270 mmHg
